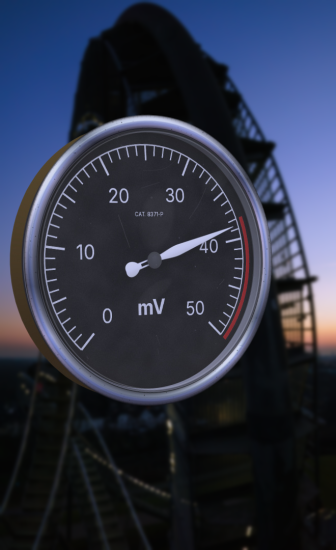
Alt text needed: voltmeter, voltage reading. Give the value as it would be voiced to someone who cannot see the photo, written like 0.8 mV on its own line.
38.5 mV
